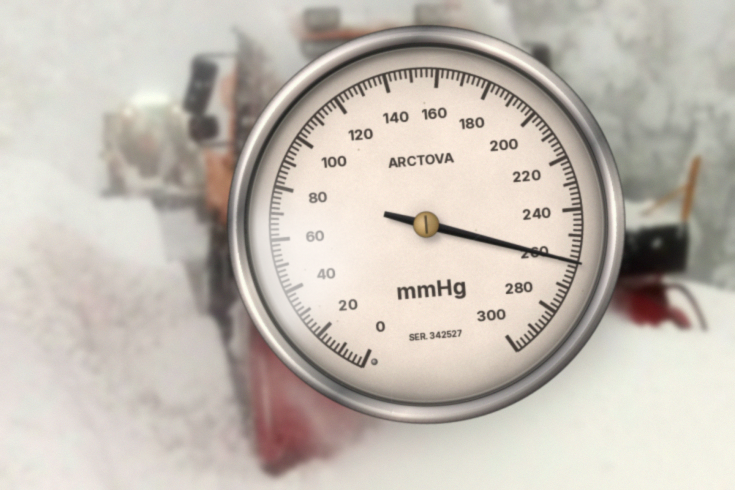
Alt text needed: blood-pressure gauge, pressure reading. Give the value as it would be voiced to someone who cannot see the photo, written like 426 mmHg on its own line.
260 mmHg
